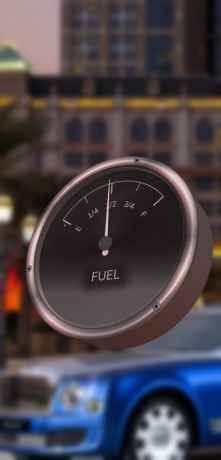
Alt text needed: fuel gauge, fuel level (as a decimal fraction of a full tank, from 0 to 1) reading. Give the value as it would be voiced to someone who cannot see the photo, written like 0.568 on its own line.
0.5
